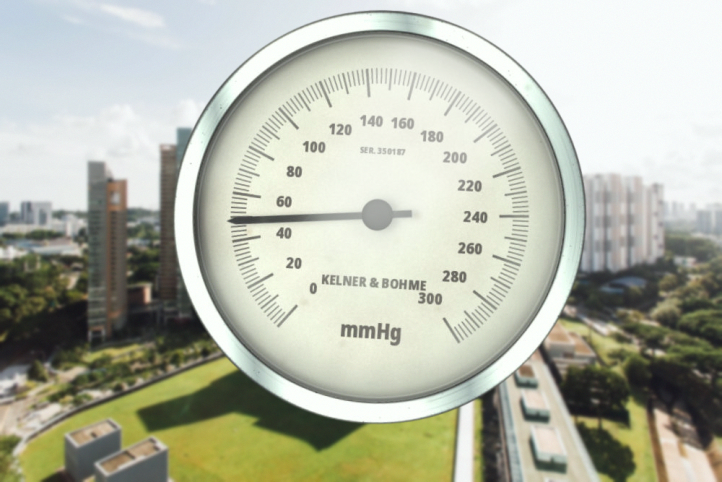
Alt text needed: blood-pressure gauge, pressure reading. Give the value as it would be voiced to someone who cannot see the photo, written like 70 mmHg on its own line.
48 mmHg
